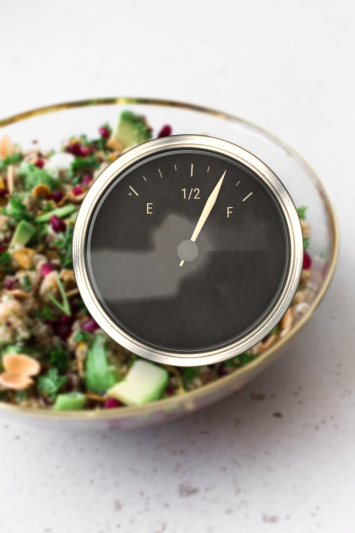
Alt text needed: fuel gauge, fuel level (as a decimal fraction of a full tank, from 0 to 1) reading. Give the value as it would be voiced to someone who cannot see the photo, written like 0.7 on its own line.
0.75
